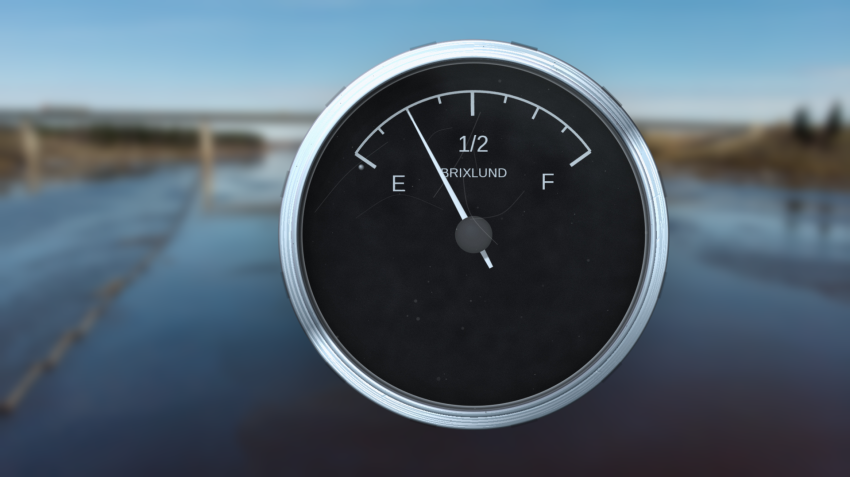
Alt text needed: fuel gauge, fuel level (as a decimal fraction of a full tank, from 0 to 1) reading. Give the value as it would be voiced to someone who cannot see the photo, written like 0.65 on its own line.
0.25
